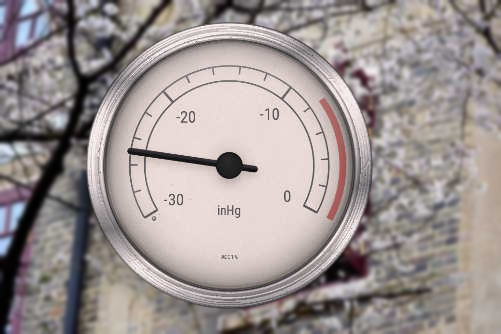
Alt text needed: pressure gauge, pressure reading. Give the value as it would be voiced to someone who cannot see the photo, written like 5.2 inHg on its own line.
-25 inHg
